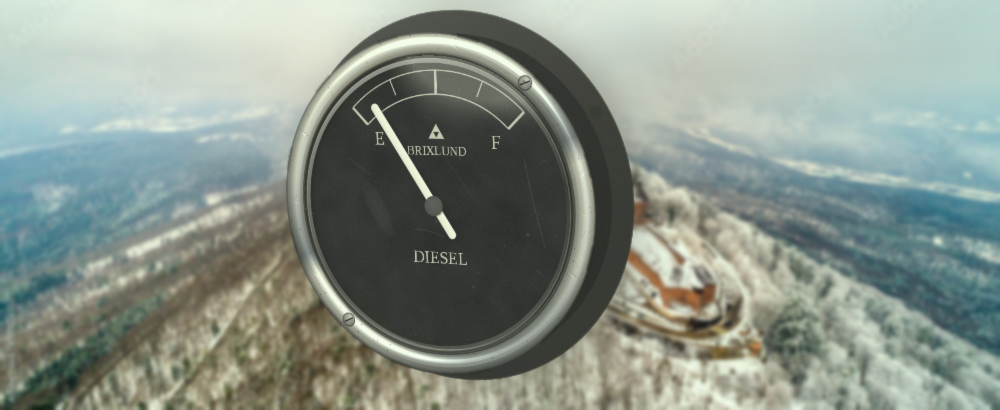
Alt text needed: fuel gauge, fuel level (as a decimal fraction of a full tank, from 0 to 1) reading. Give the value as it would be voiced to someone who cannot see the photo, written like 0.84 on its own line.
0.125
